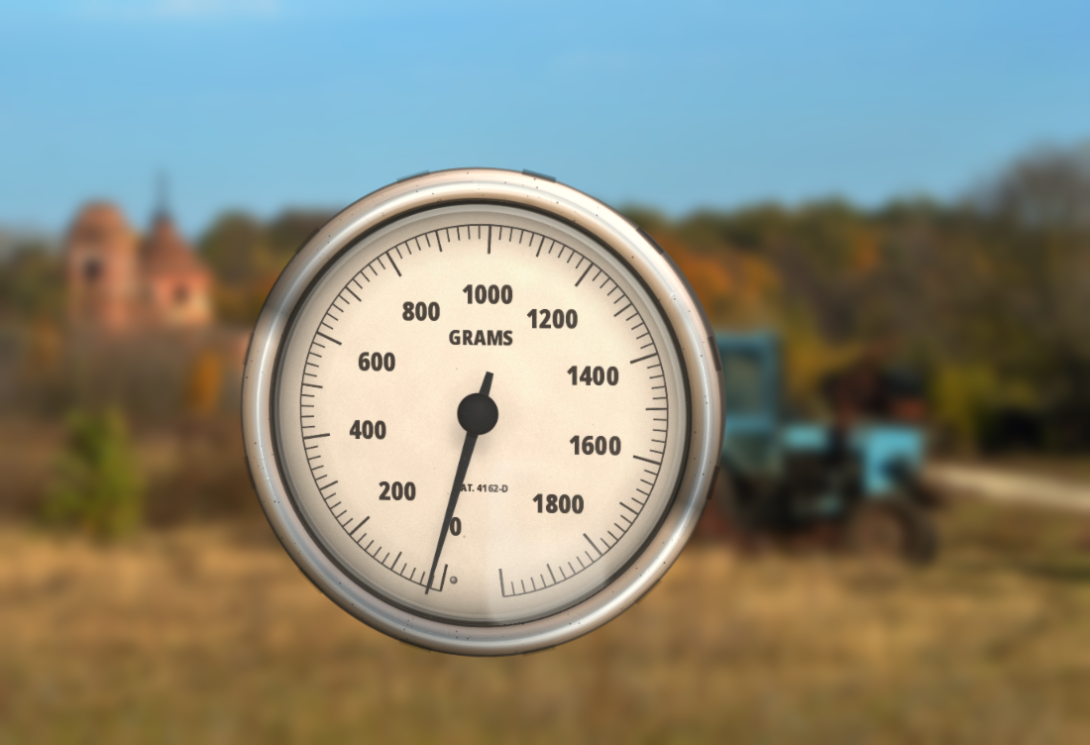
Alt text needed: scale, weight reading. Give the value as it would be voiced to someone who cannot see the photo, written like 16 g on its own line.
20 g
